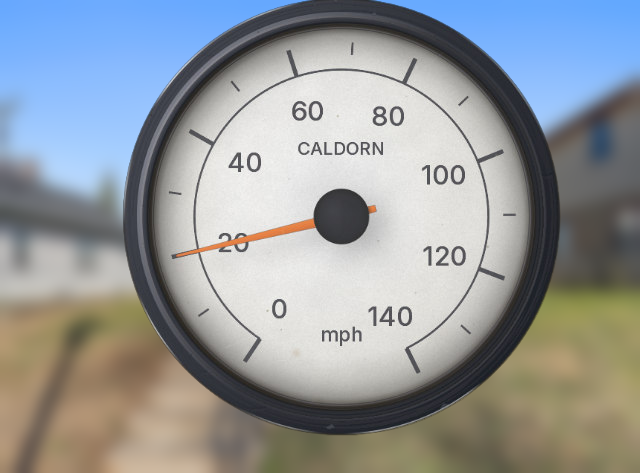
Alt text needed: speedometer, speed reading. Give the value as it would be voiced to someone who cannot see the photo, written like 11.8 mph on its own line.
20 mph
